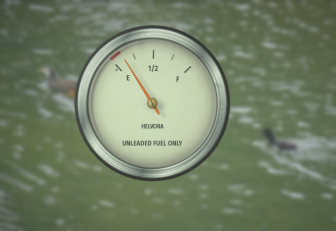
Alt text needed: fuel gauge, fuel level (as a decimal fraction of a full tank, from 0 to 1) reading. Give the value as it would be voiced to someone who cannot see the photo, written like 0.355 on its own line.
0.125
